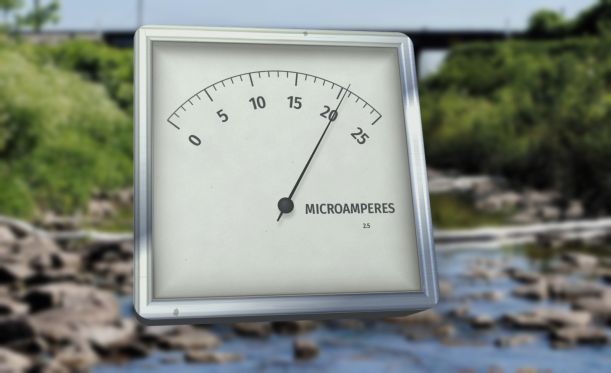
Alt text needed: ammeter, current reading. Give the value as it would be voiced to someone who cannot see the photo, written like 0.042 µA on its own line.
20.5 µA
